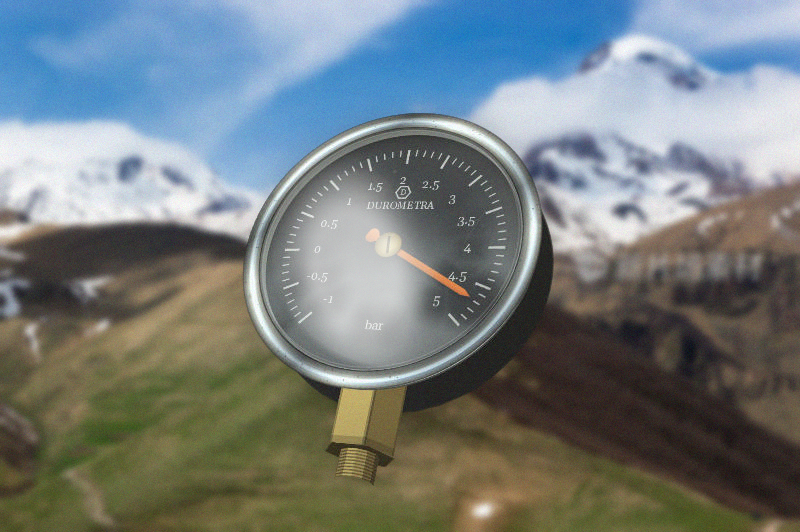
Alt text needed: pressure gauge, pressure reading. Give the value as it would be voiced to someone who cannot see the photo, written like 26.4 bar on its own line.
4.7 bar
